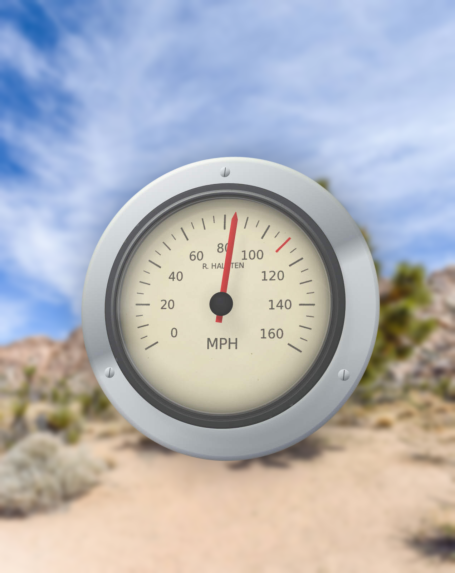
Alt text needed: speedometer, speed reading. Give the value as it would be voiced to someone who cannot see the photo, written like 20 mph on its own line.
85 mph
